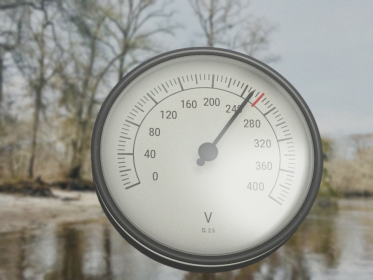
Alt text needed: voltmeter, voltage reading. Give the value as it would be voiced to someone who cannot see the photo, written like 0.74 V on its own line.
250 V
